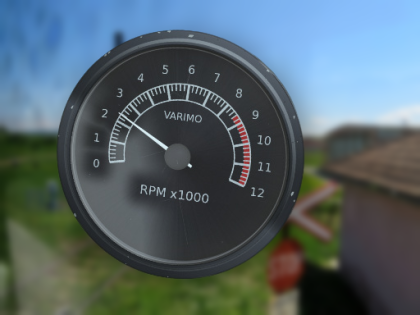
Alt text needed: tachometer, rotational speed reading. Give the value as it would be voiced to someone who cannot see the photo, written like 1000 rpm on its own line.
2400 rpm
